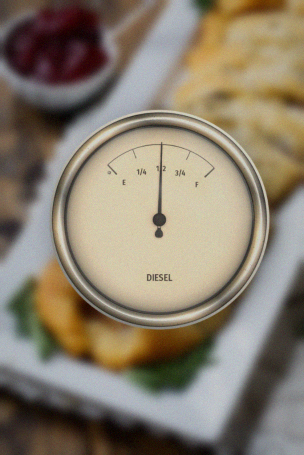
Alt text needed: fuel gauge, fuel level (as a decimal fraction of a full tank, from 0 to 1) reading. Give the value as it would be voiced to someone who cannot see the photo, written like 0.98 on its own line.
0.5
